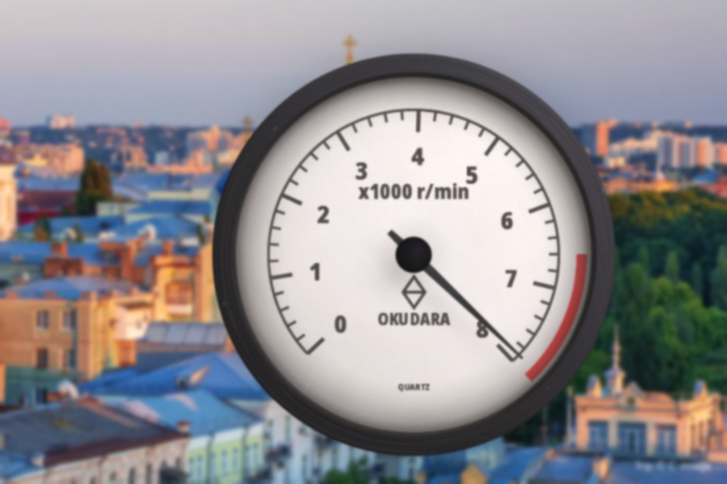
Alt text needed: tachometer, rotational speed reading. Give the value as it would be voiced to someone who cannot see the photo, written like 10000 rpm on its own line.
7900 rpm
